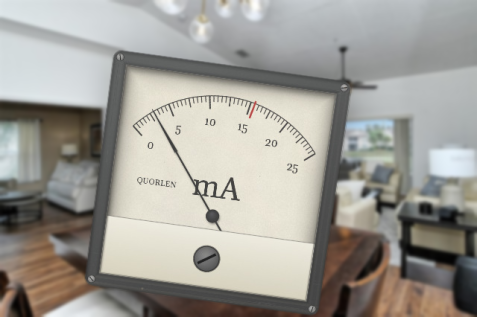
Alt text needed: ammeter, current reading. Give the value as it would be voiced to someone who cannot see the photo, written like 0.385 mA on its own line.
3 mA
